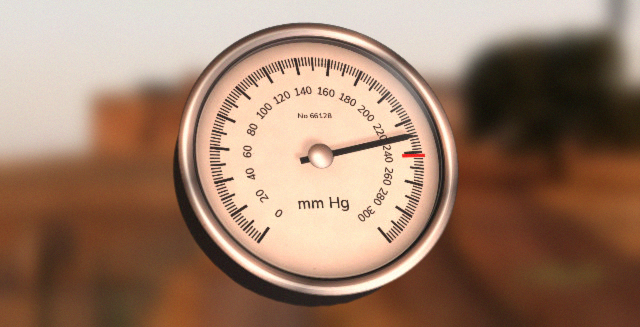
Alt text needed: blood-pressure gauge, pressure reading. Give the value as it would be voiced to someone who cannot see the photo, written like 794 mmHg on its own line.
230 mmHg
